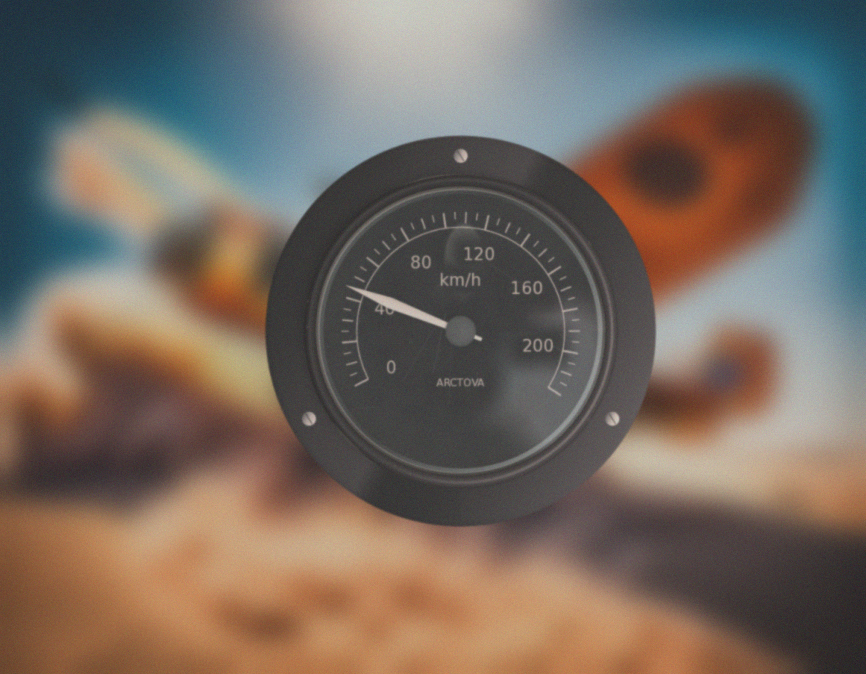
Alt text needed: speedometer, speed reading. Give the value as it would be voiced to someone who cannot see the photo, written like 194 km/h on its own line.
45 km/h
